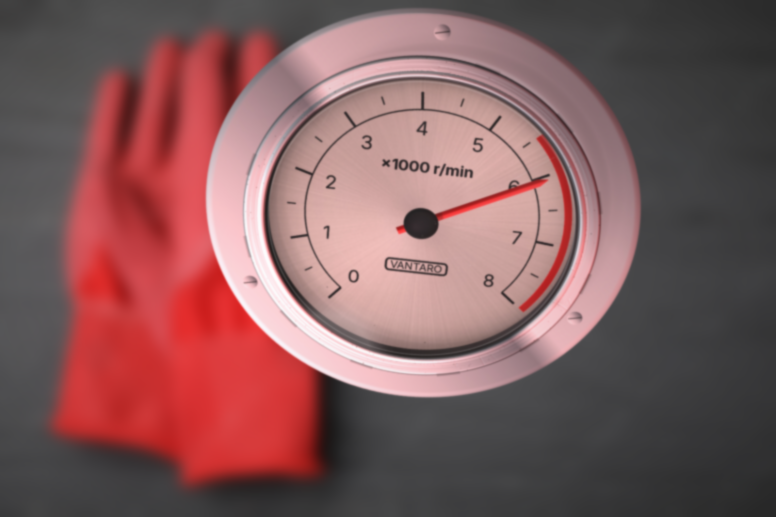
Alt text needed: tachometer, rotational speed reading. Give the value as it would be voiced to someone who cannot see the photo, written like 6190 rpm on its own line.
6000 rpm
